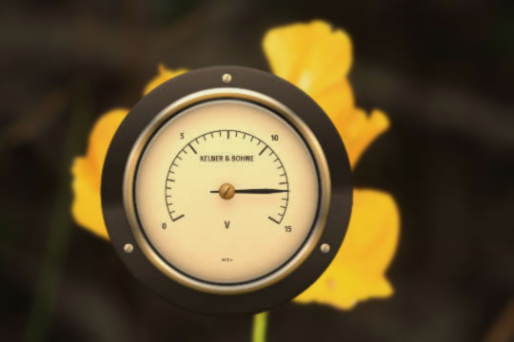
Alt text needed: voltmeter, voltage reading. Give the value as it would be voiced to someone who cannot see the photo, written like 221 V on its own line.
13 V
